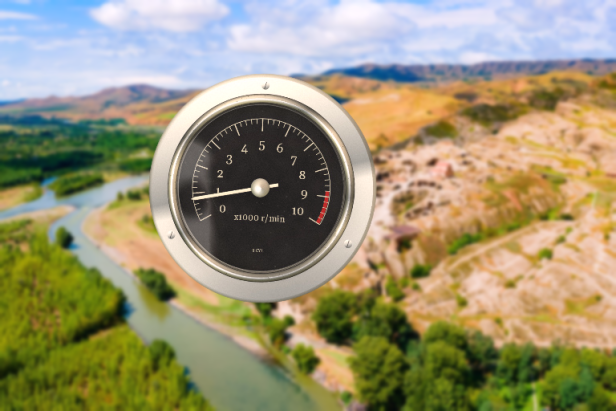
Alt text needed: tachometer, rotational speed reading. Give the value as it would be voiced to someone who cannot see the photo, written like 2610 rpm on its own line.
800 rpm
